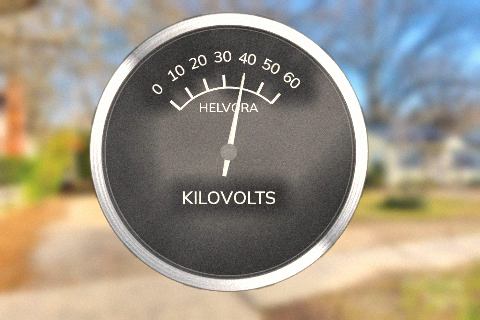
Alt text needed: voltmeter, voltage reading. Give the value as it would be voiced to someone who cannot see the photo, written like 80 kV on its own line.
40 kV
